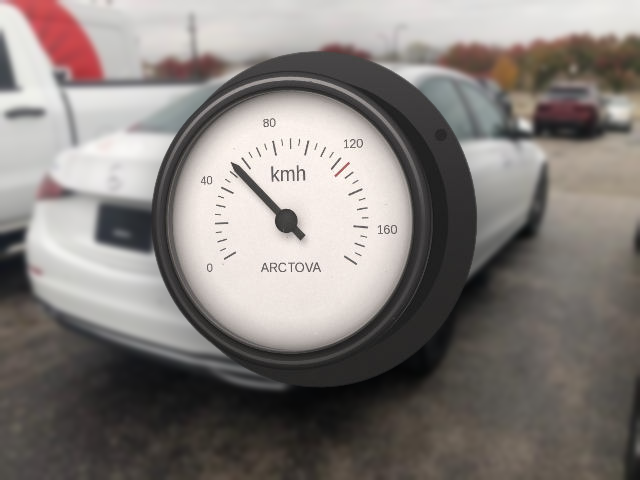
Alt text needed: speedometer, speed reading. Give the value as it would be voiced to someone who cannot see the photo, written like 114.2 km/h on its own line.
55 km/h
